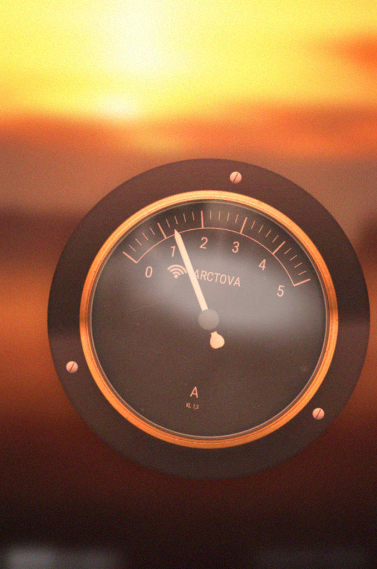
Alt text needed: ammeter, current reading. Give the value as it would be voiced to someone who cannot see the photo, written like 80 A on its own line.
1.3 A
